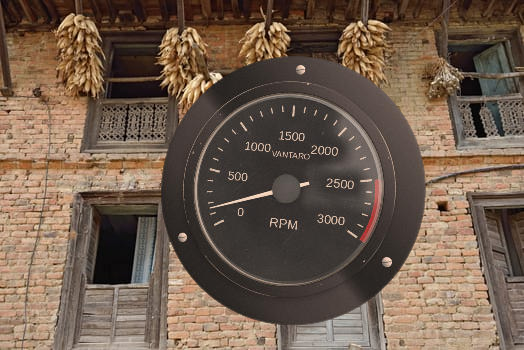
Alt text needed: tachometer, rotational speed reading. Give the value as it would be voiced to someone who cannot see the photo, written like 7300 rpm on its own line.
150 rpm
